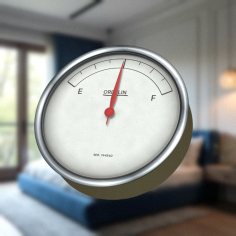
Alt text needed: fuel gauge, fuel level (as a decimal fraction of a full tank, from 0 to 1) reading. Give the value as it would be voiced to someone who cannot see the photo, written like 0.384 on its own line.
0.5
